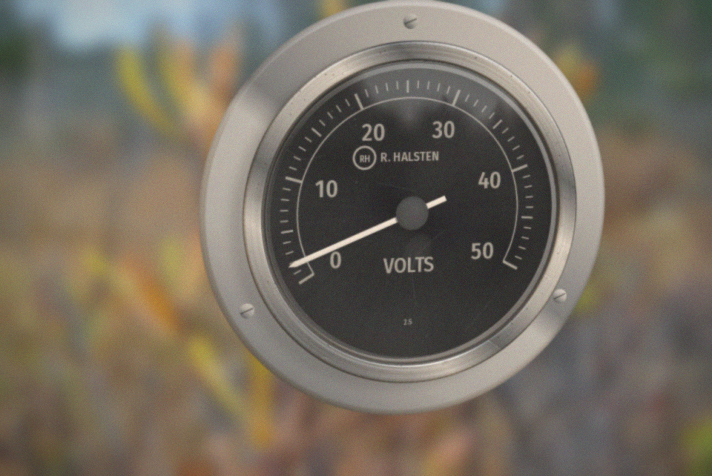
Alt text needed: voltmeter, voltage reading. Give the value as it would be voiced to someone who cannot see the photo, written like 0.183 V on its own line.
2 V
